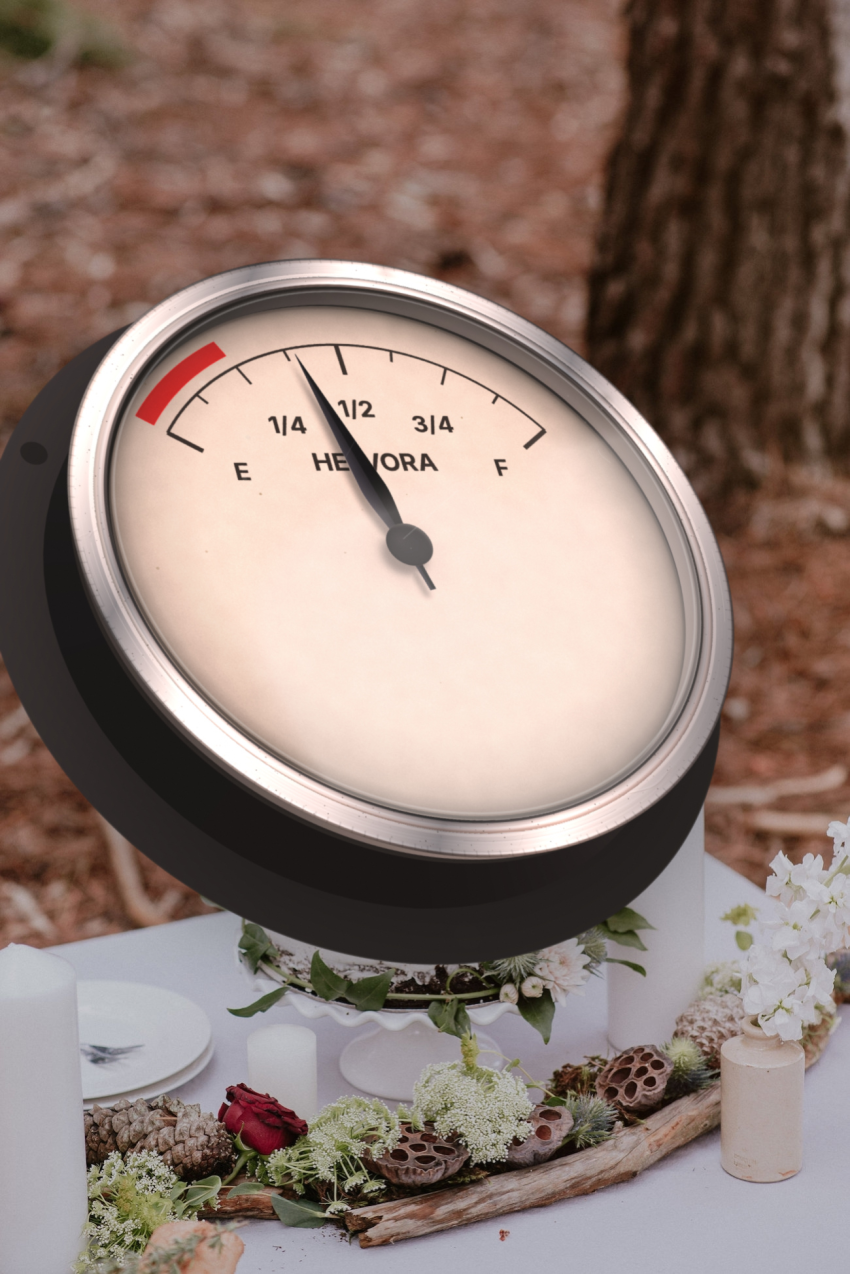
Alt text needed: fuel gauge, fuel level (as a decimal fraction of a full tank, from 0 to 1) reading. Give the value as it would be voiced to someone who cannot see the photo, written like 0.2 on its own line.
0.375
